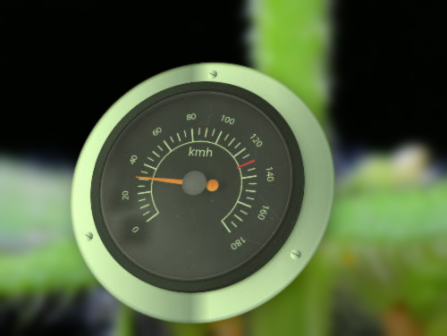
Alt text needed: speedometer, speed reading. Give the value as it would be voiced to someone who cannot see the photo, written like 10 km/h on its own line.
30 km/h
